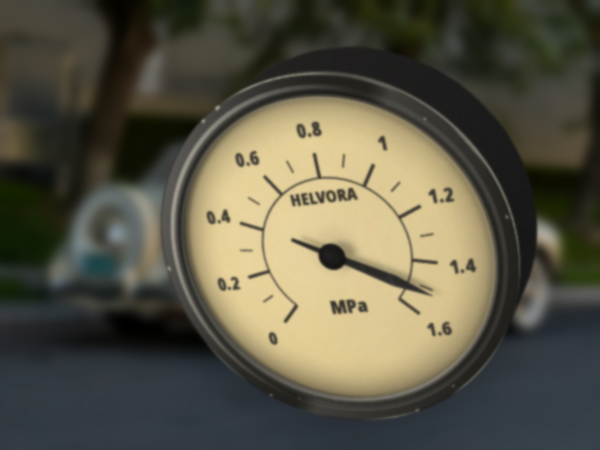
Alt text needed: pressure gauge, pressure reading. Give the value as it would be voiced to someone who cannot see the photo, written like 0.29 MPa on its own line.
1.5 MPa
